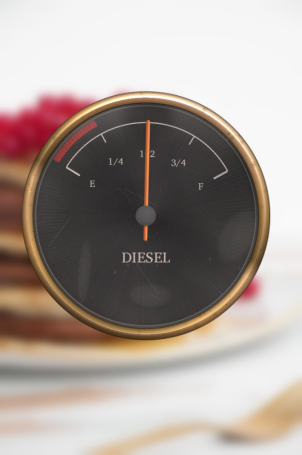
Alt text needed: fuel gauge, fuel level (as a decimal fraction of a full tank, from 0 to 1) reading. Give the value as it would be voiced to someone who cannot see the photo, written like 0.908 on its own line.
0.5
